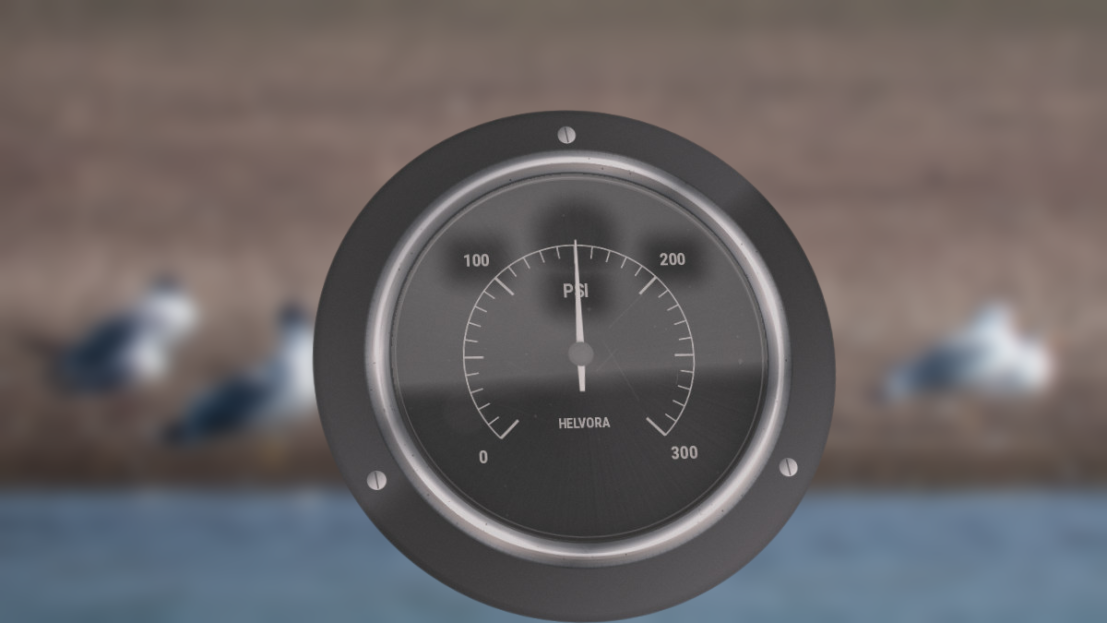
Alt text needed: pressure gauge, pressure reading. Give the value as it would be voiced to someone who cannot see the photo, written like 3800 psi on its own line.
150 psi
